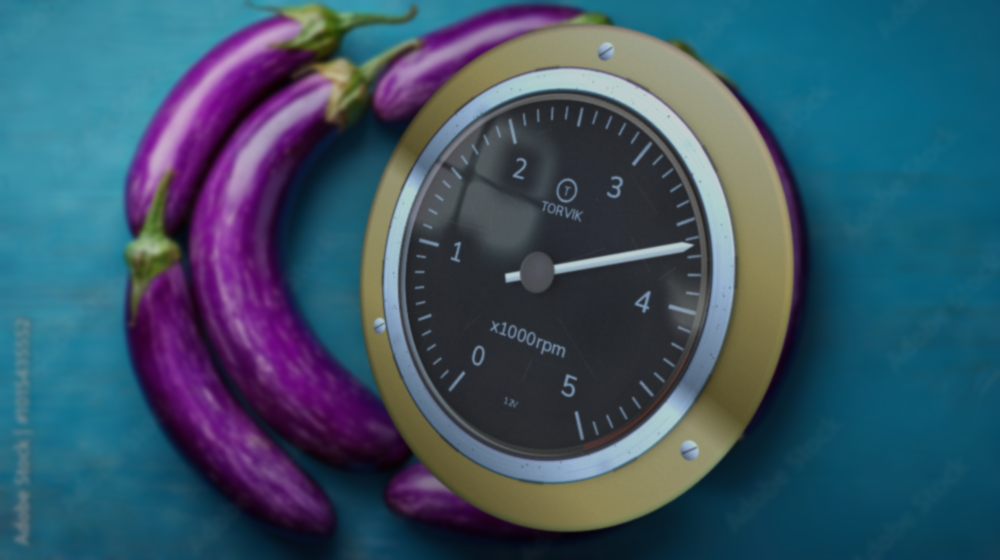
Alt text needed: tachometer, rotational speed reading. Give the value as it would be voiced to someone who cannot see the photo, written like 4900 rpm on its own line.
3650 rpm
